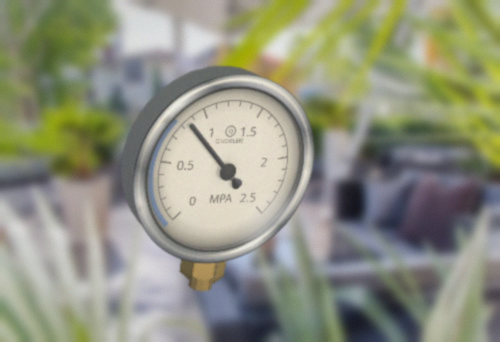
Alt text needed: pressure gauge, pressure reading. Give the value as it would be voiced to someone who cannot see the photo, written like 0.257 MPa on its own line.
0.85 MPa
